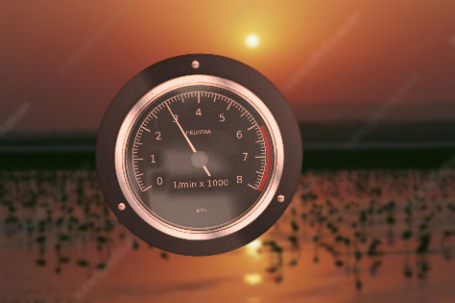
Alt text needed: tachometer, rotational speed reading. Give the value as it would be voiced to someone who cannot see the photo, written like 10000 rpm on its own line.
3000 rpm
